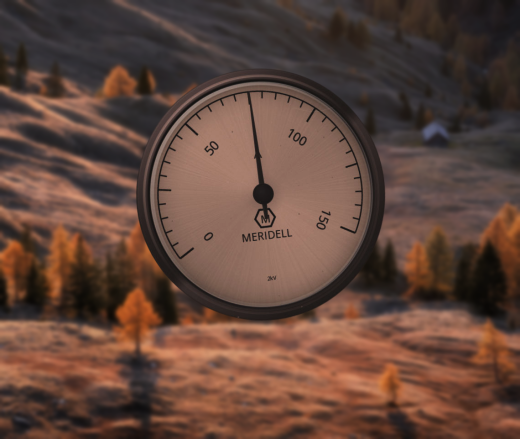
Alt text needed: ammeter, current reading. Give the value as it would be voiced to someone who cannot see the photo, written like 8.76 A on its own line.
75 A
